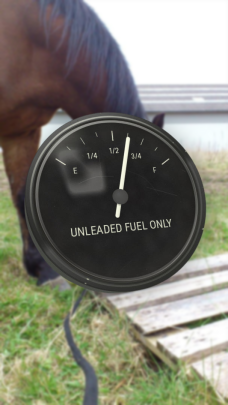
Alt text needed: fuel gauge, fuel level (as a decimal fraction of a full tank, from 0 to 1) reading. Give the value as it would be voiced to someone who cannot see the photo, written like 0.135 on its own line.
0.625
